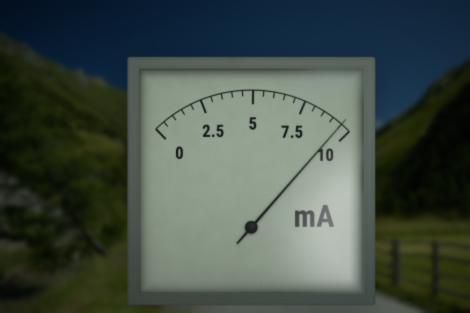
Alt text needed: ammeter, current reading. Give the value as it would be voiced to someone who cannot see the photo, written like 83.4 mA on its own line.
9.5 mA
